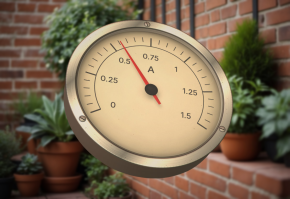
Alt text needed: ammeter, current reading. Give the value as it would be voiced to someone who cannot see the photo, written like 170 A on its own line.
0.55 A
